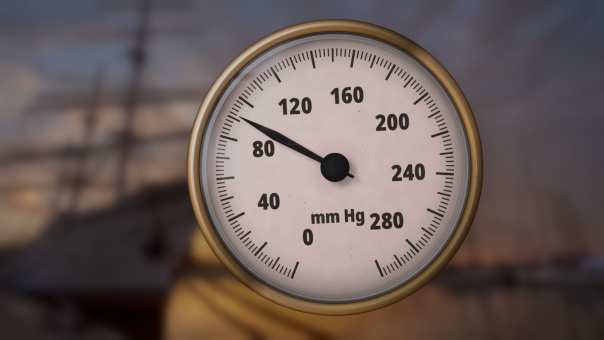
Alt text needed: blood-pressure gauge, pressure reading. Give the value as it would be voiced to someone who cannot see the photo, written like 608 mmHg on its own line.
92 mmHg
